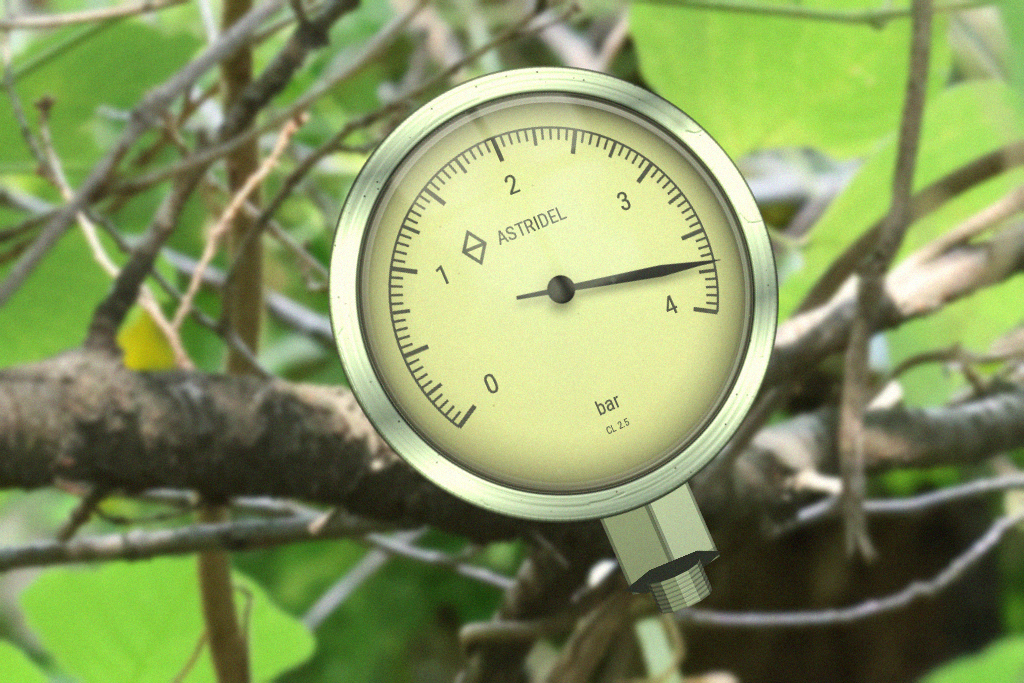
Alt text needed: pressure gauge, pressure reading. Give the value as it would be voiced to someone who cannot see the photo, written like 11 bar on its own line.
3.7 bar
